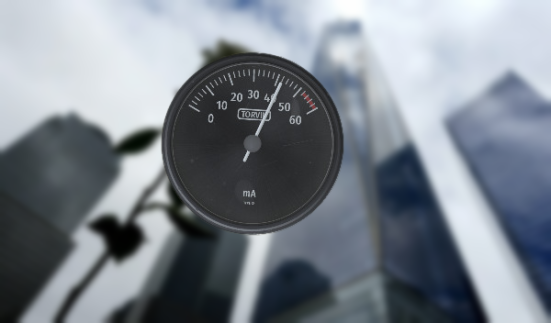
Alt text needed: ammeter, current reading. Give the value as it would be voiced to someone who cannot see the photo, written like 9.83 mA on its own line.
42 mA
